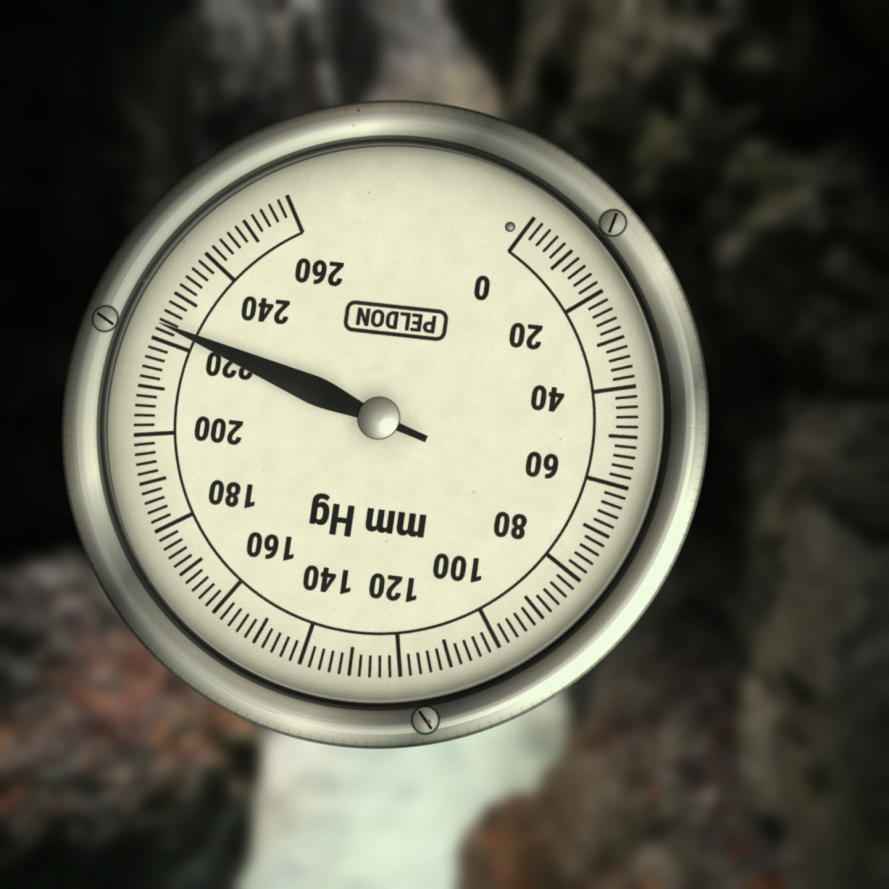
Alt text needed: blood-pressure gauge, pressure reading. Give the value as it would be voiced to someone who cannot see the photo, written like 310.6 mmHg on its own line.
223 mmHg
